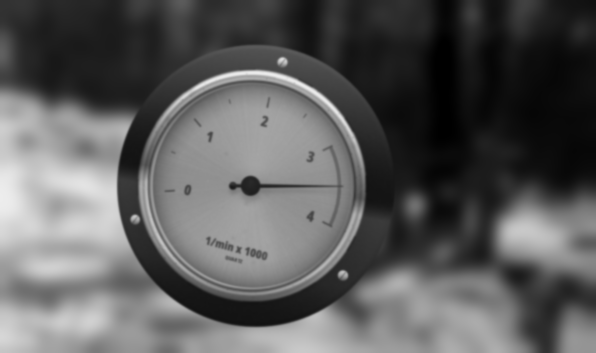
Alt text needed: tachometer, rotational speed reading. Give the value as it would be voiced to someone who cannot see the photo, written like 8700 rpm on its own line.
3500 rpm
